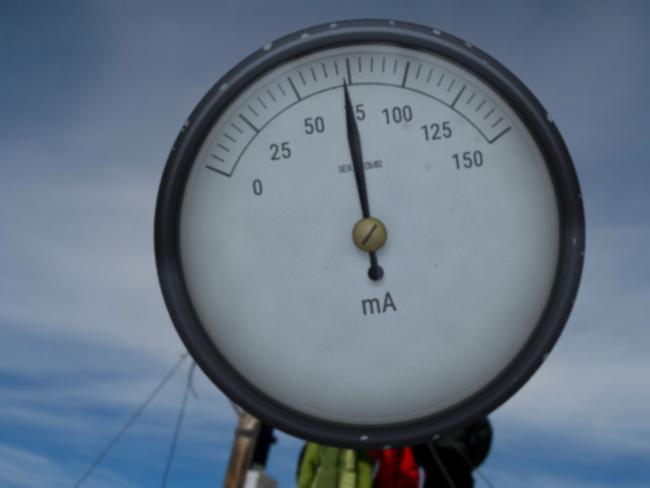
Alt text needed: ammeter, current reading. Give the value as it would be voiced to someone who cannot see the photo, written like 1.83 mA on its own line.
72.5 mA
